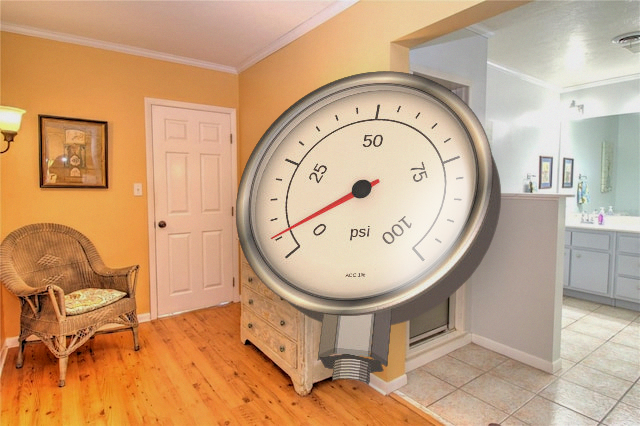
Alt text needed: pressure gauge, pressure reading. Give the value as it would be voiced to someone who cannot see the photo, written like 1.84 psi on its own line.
5 psi
